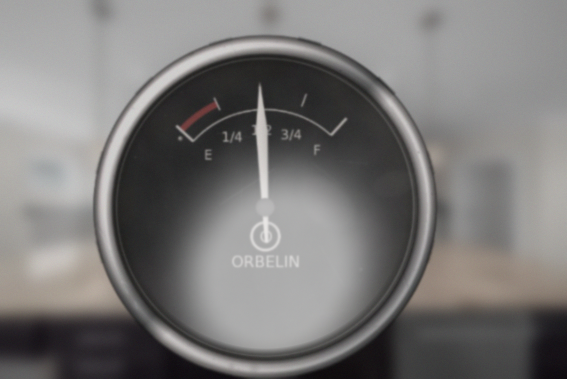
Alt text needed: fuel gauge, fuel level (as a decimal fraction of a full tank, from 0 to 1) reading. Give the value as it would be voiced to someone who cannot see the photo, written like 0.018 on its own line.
0.5
